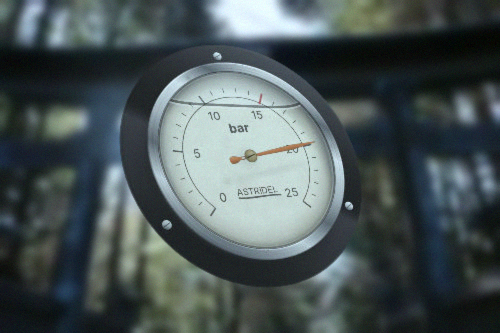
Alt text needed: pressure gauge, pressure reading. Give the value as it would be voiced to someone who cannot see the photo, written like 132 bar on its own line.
20 bar
